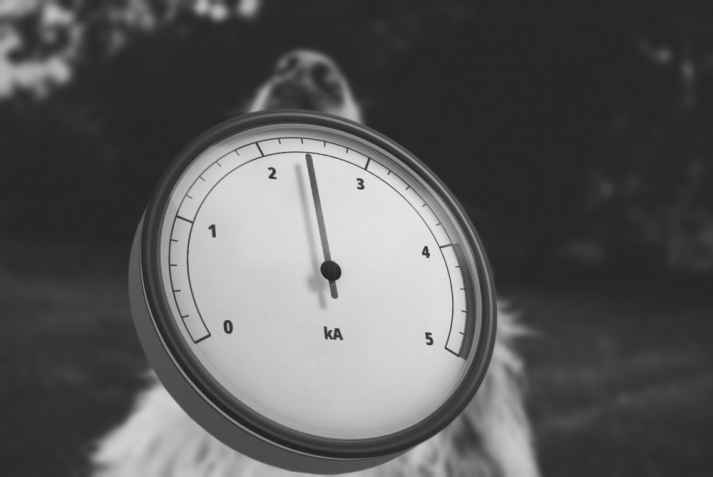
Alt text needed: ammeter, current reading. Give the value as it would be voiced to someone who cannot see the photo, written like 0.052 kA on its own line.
2.4 kA
